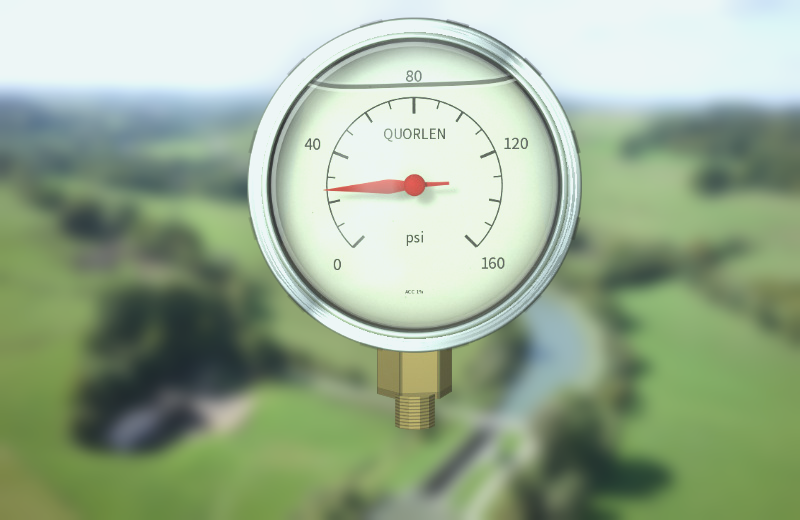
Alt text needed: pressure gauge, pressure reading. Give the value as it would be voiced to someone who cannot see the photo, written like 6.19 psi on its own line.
25 psi
